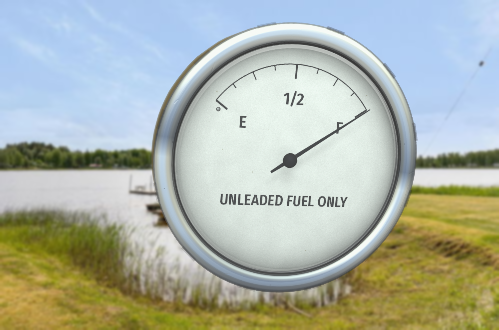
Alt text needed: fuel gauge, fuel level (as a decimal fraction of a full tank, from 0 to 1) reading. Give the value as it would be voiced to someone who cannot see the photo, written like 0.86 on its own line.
1
